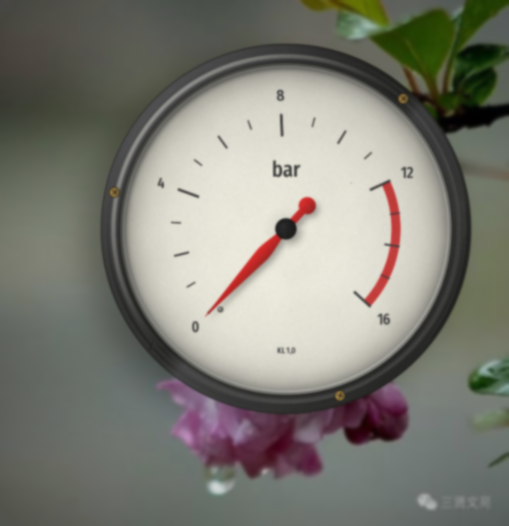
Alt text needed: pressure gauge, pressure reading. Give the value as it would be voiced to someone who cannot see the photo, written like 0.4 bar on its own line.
0 bar
